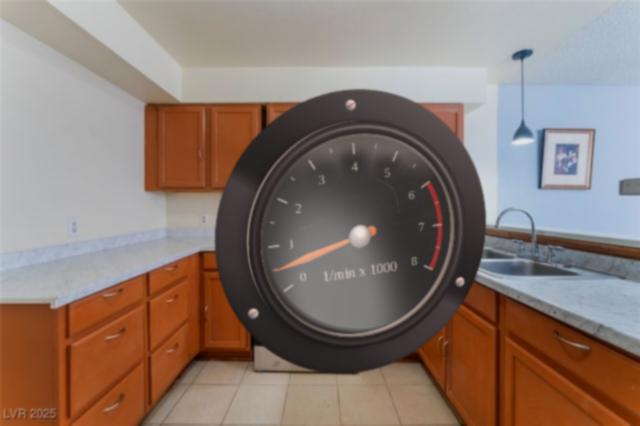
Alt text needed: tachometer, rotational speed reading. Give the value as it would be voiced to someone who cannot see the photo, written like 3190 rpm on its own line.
500 rpm
